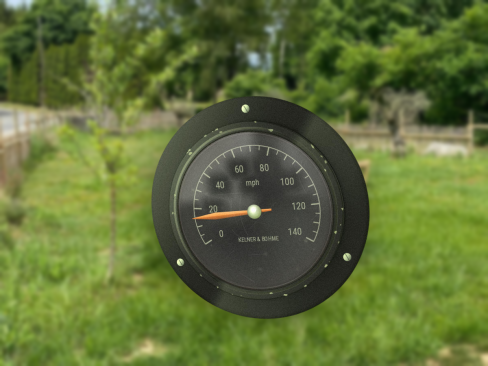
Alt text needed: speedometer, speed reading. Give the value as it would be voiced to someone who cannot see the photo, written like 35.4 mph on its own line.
15 mph
